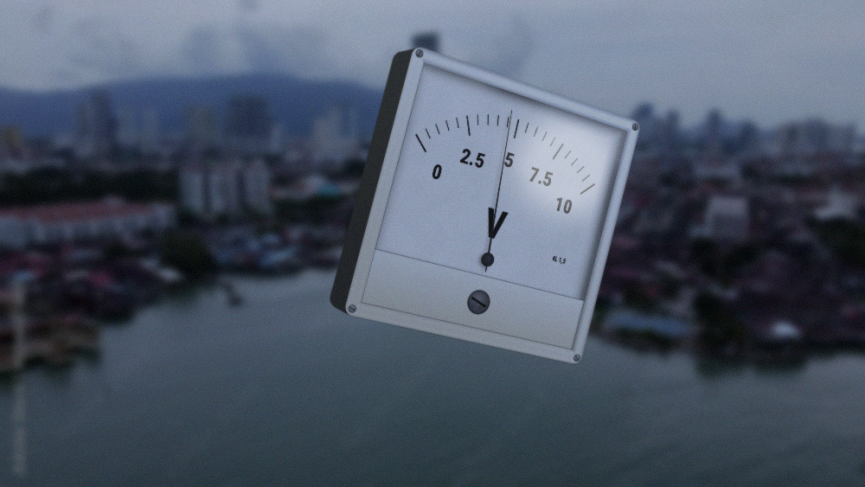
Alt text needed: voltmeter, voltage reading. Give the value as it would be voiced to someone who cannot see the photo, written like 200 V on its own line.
4.5 V
